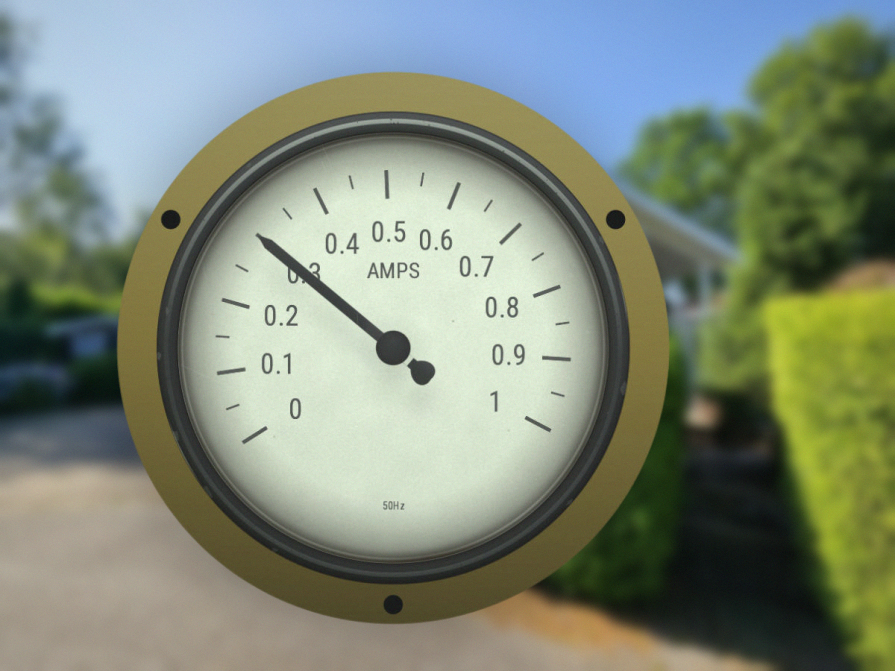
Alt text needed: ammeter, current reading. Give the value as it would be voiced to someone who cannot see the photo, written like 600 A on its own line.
0.3 A
